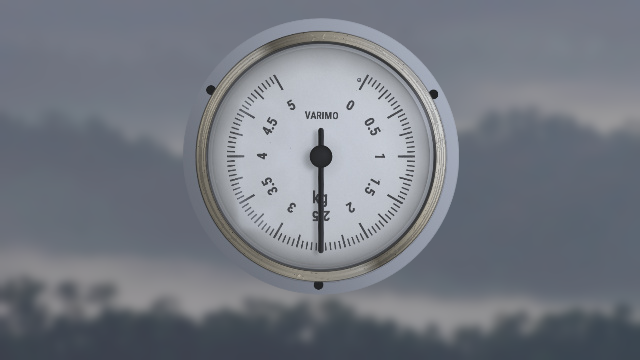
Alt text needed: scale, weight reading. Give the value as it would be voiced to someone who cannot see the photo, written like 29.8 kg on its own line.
2.5 kg
